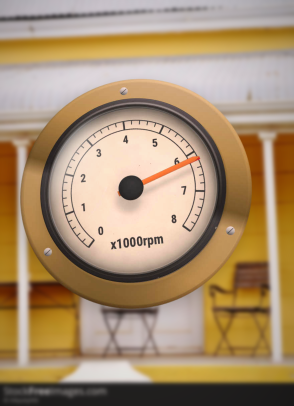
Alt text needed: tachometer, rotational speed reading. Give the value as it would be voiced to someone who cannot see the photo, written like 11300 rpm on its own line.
6200 rpm
